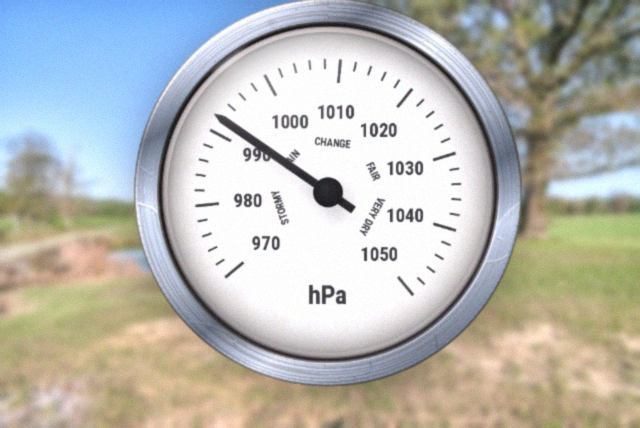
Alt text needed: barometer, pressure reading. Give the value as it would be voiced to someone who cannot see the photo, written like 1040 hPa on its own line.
992 hPa
